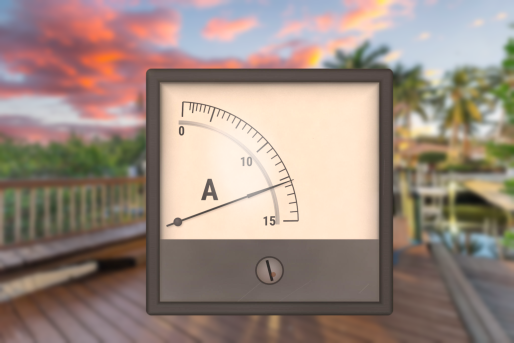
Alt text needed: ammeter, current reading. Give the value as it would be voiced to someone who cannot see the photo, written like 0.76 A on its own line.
12.75 A
